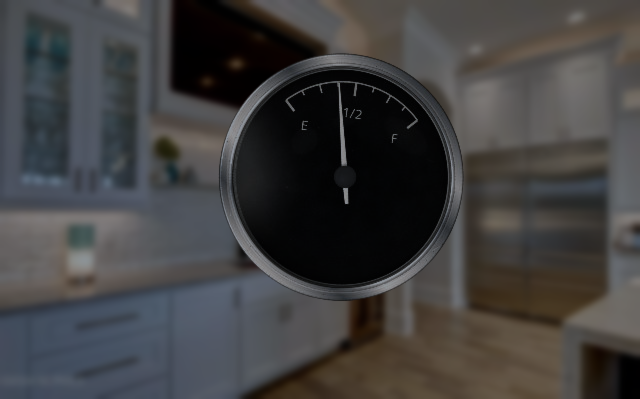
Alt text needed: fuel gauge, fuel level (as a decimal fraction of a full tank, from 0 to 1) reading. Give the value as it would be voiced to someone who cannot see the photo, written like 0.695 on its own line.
0.375
